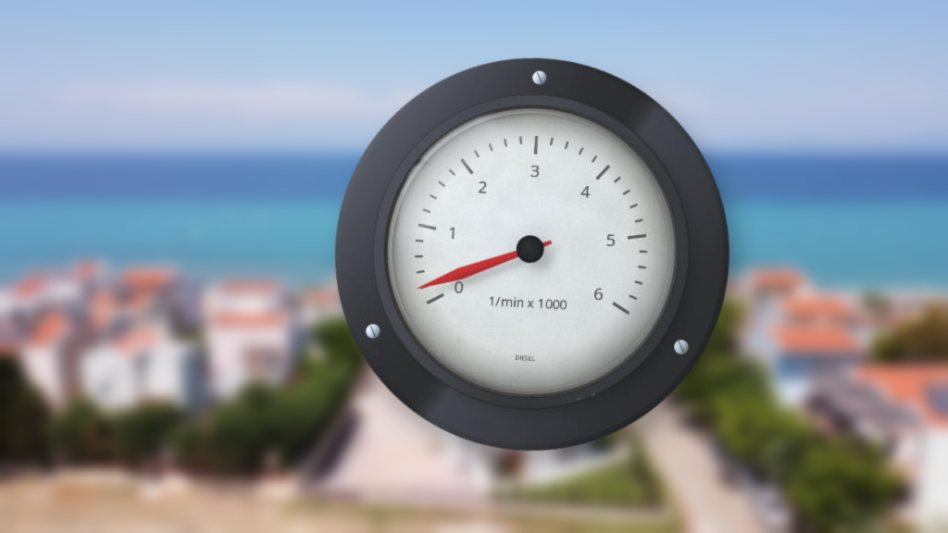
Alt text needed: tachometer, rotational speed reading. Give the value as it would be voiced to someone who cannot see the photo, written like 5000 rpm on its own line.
200 rpm
